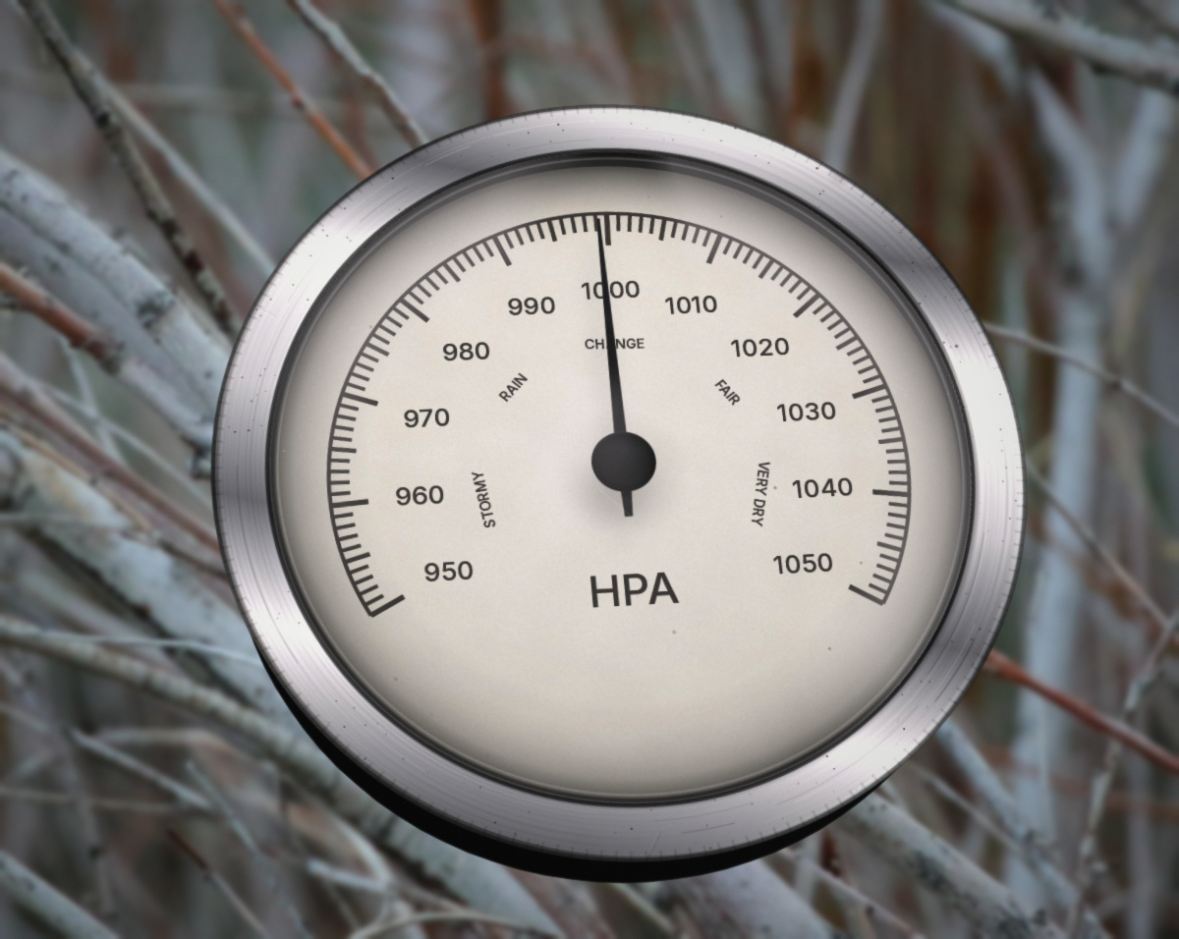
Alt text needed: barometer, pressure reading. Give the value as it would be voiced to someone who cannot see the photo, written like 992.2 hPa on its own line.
999 hPa
